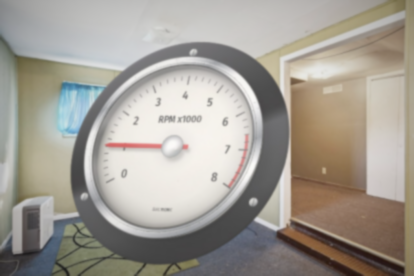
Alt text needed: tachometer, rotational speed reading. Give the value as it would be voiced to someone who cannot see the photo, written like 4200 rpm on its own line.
1000 rpm
